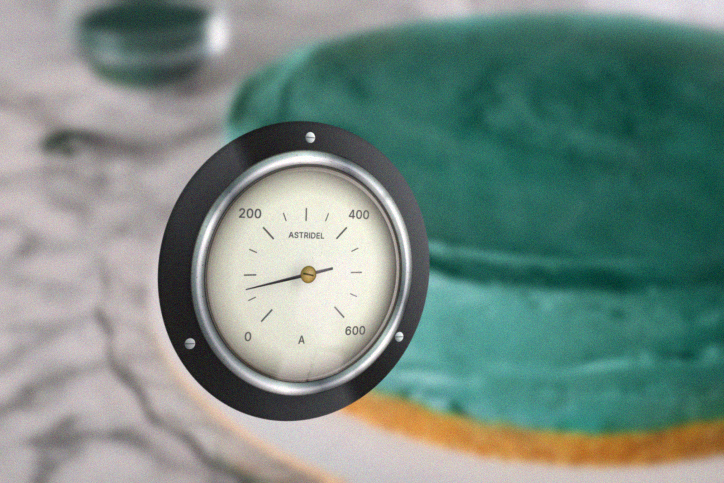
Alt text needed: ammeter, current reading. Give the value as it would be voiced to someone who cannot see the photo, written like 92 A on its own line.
75 A
